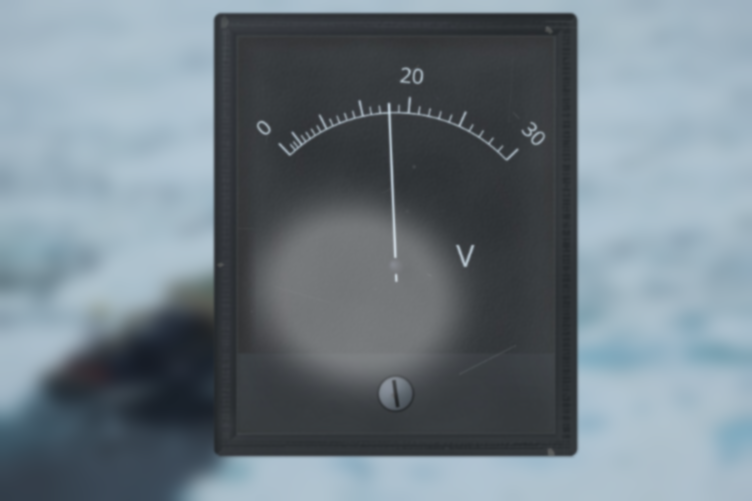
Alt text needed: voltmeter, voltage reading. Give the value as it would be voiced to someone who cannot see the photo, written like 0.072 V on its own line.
18 V
